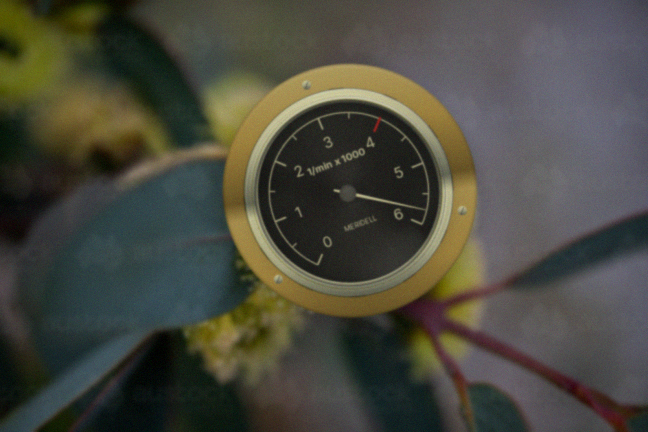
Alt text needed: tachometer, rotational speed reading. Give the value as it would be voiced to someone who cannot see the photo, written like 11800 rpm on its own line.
5750 rpm
